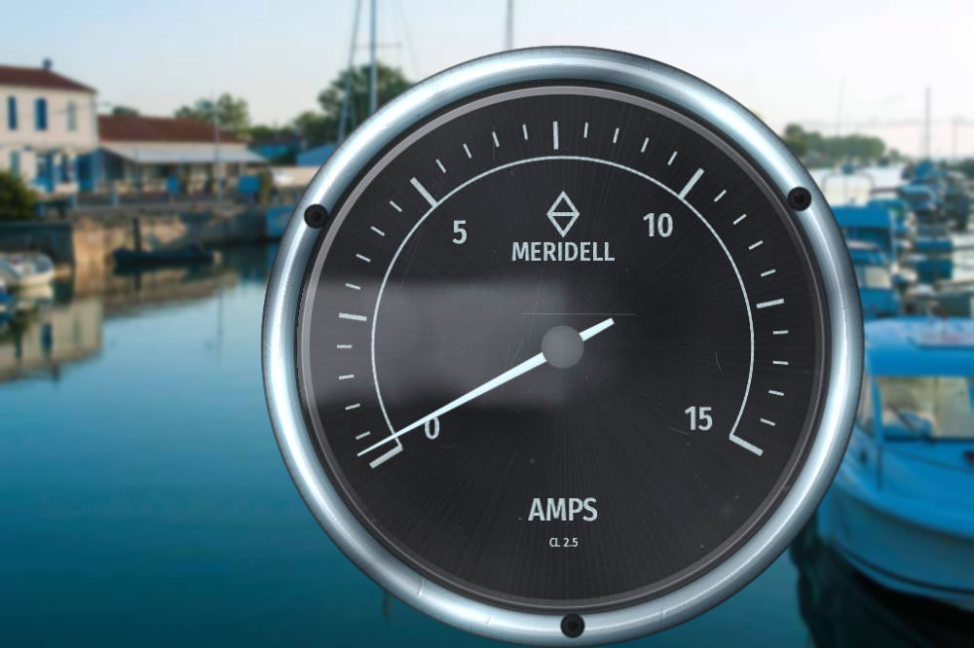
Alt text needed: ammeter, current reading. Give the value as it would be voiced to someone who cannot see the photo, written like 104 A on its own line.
0.25 A
